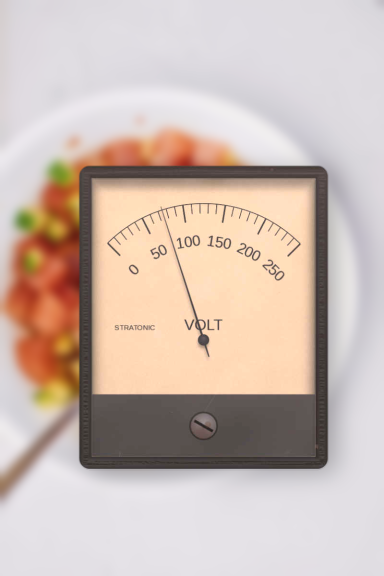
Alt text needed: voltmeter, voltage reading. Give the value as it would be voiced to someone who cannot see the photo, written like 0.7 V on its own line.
75 V
